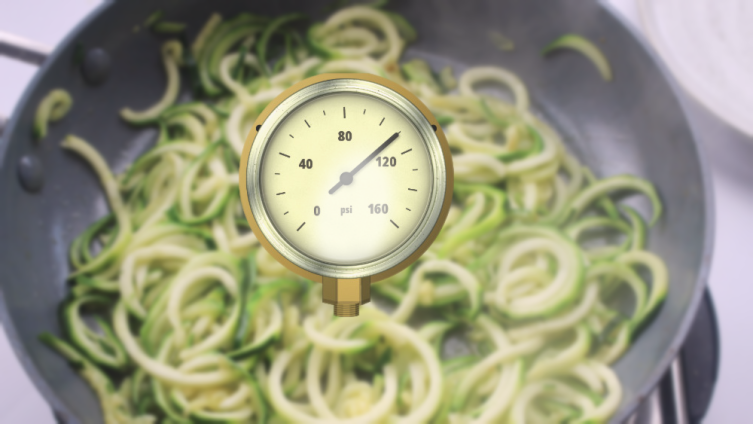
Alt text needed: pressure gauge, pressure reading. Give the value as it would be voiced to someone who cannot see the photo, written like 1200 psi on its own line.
110 psi
